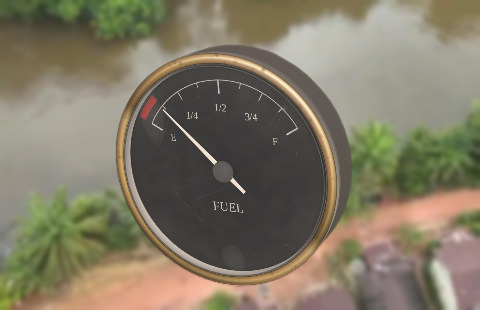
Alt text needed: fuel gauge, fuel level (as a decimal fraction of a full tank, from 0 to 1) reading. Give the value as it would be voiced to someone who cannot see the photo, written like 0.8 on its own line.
0.125
